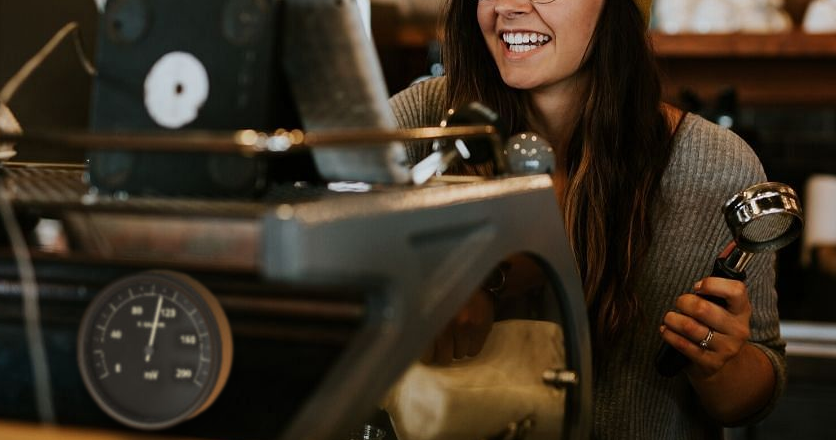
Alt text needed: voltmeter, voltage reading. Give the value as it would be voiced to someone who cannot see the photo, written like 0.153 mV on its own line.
110 mV
